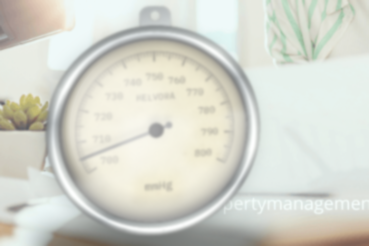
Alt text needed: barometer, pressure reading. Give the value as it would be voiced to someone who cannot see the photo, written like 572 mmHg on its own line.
705 mmHg
